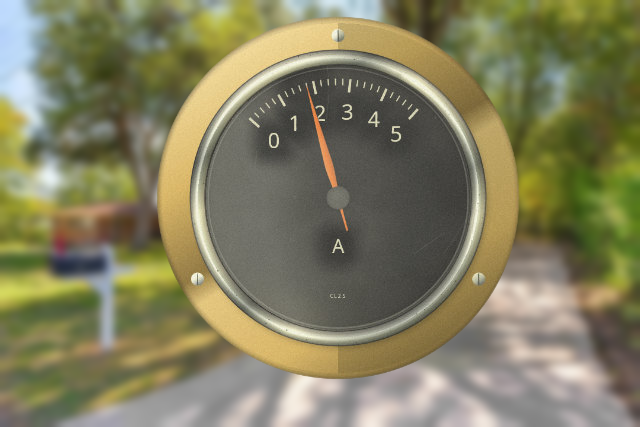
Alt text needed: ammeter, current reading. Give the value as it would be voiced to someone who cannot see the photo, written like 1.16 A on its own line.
1.8 A
